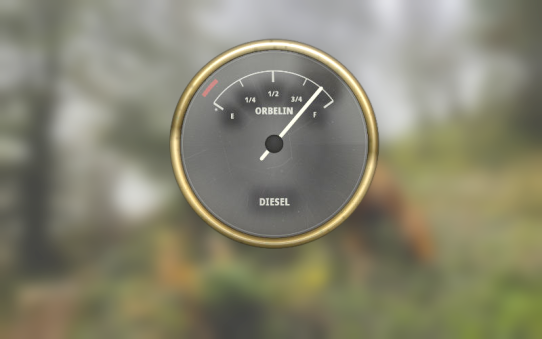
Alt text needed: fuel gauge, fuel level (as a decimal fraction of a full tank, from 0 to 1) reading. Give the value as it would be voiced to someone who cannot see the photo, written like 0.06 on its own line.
0.875
